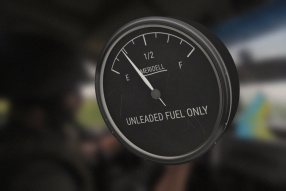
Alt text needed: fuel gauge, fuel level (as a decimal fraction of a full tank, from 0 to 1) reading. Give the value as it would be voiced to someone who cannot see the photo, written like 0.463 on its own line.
0.25
